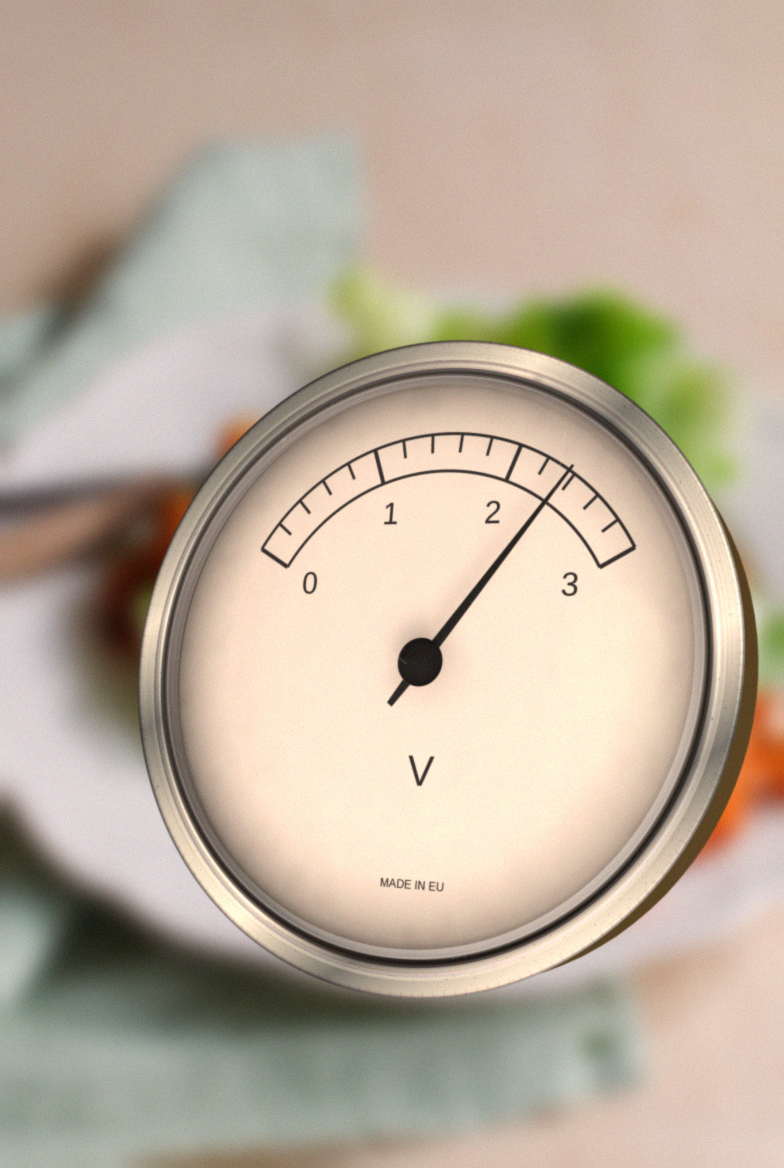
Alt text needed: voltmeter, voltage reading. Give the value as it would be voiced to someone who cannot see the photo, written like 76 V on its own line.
2.4 V
